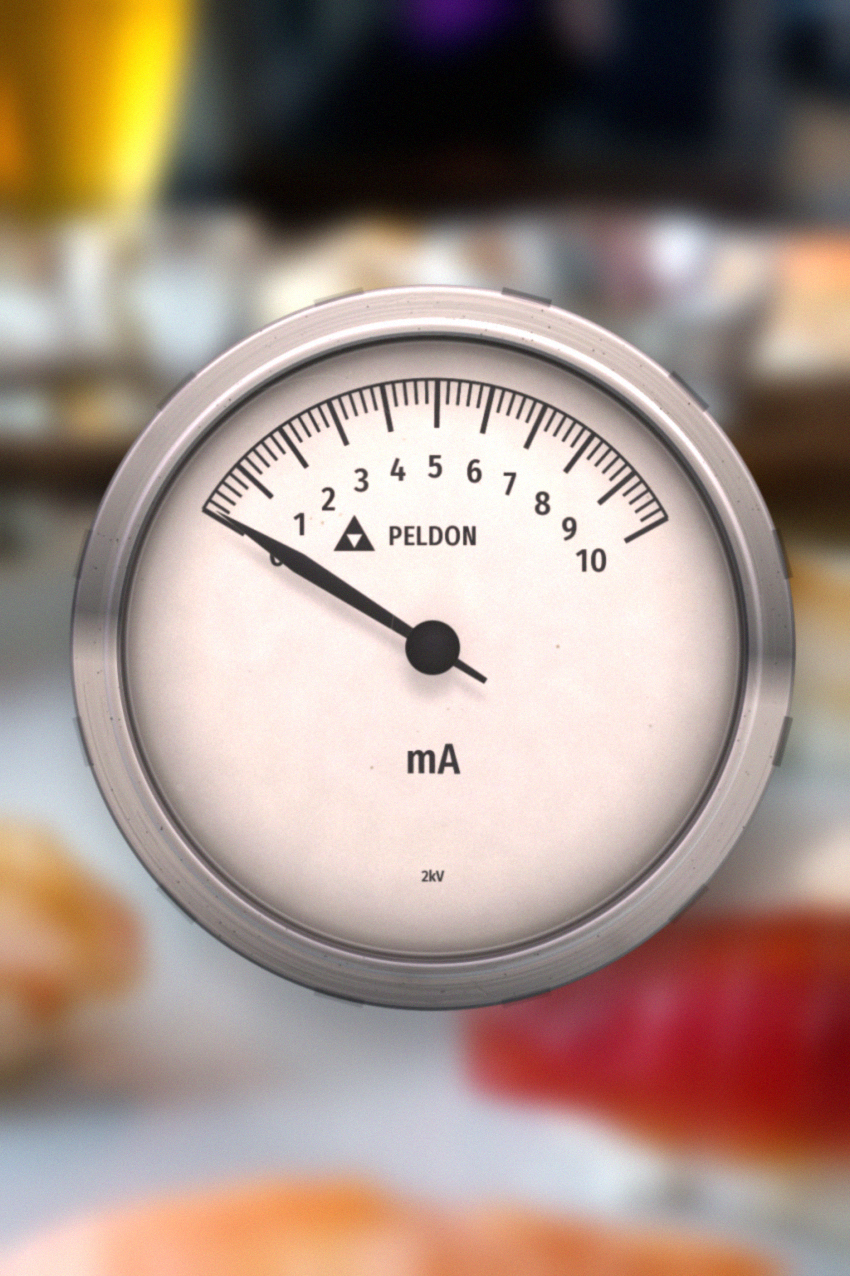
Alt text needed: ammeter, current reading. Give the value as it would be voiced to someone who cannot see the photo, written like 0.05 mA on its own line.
0.1 mA
